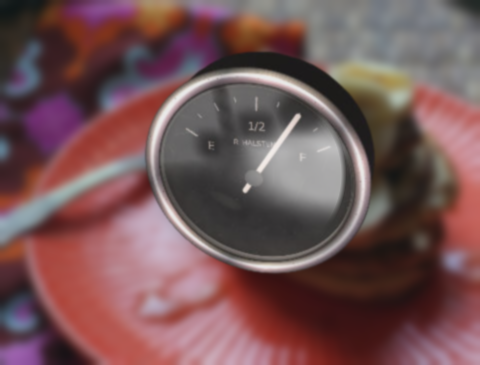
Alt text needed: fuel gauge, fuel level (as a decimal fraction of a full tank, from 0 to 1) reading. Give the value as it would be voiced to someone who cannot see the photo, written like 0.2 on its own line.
0.75
